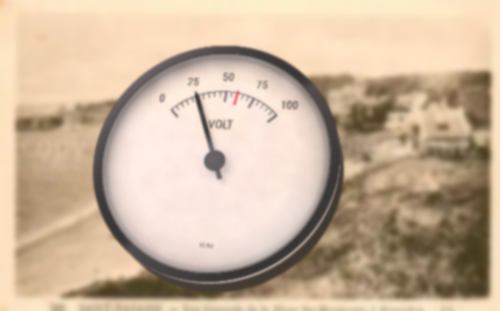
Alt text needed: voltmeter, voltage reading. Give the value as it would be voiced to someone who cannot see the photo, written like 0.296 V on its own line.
25 V
